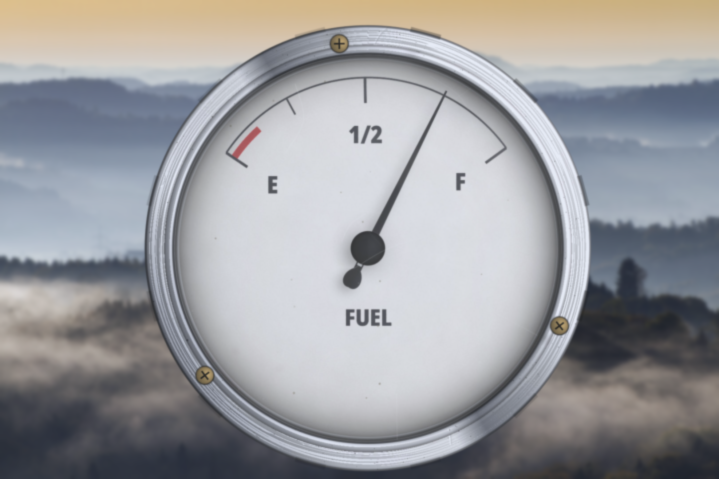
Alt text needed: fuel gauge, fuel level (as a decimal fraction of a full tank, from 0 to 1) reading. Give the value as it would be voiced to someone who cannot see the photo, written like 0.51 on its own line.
0.75
